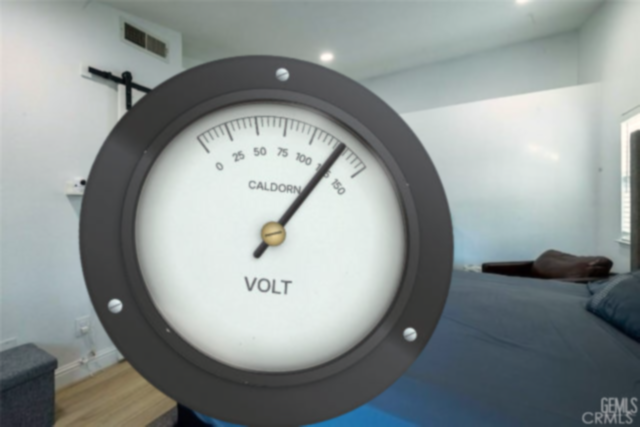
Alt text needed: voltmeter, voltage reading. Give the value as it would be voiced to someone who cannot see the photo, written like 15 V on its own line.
125 V
